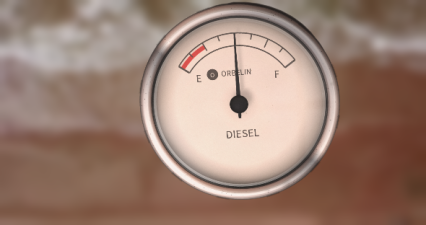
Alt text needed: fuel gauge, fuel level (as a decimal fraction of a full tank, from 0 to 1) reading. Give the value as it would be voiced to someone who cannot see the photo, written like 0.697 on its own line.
0.5
